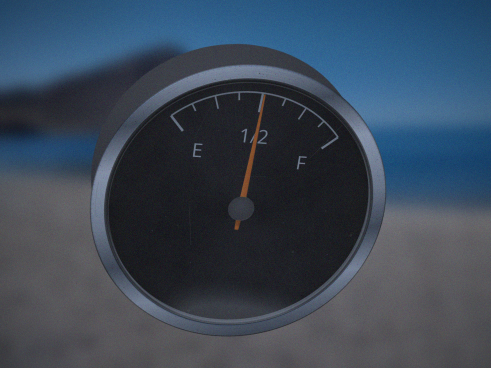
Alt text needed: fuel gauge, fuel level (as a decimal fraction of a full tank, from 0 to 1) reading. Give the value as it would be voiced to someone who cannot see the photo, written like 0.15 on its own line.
0.5
